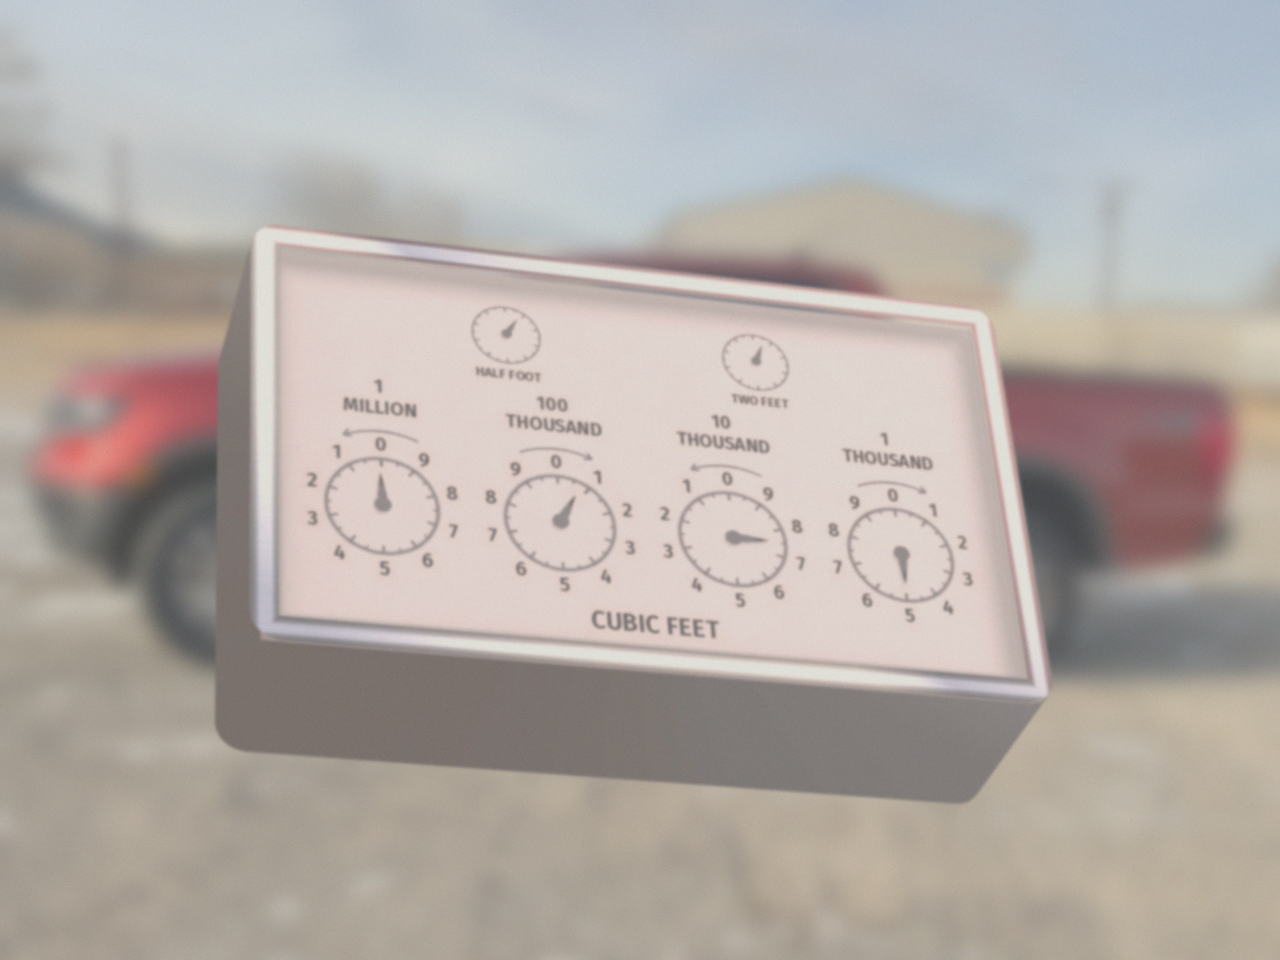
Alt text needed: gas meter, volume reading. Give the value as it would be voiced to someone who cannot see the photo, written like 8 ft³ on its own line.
7500 ft³
